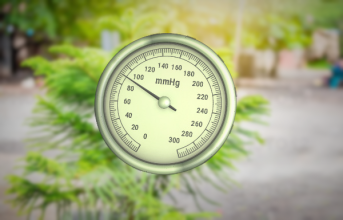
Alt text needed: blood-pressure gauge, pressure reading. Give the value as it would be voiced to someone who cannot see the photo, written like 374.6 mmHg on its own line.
90 mmHg
